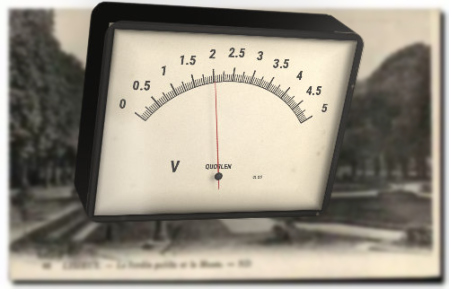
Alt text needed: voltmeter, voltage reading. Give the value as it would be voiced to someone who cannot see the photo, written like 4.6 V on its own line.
2 V
